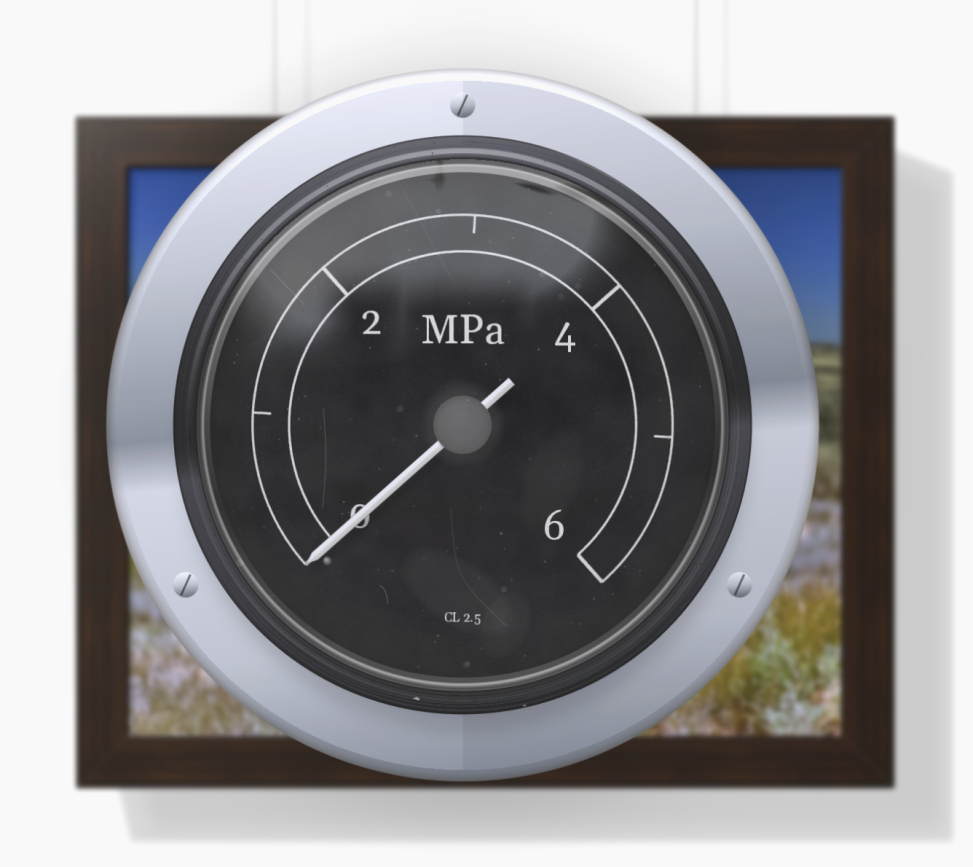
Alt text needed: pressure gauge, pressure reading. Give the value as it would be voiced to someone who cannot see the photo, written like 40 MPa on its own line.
0 MPa
